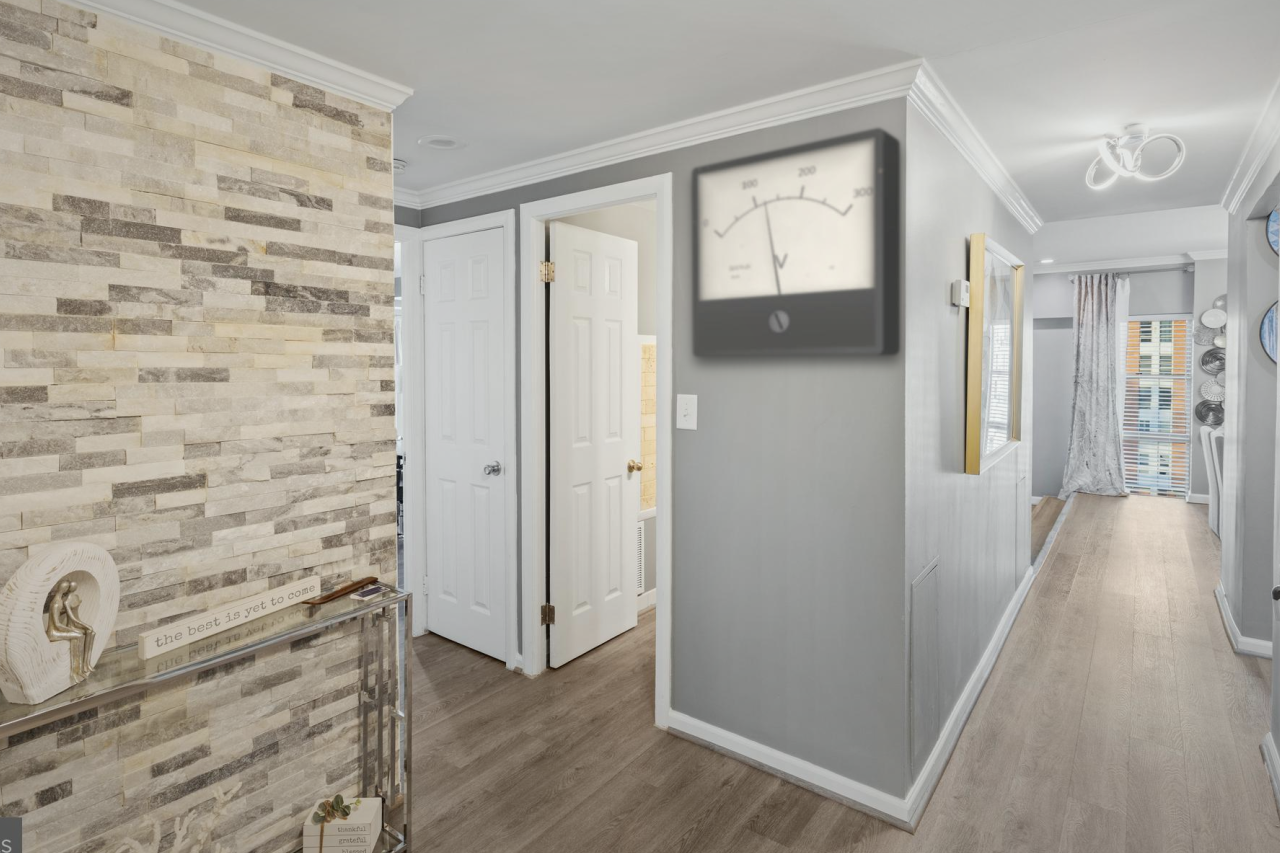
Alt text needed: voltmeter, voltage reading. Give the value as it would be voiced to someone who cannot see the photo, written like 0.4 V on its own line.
125 V
